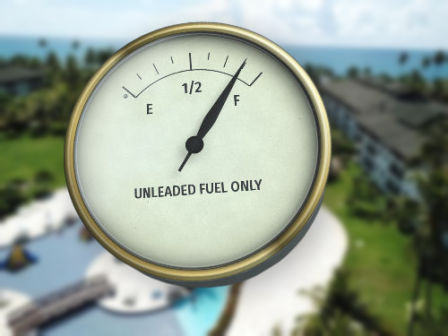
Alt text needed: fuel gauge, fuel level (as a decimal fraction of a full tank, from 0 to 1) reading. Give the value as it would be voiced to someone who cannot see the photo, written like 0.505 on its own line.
0.875
